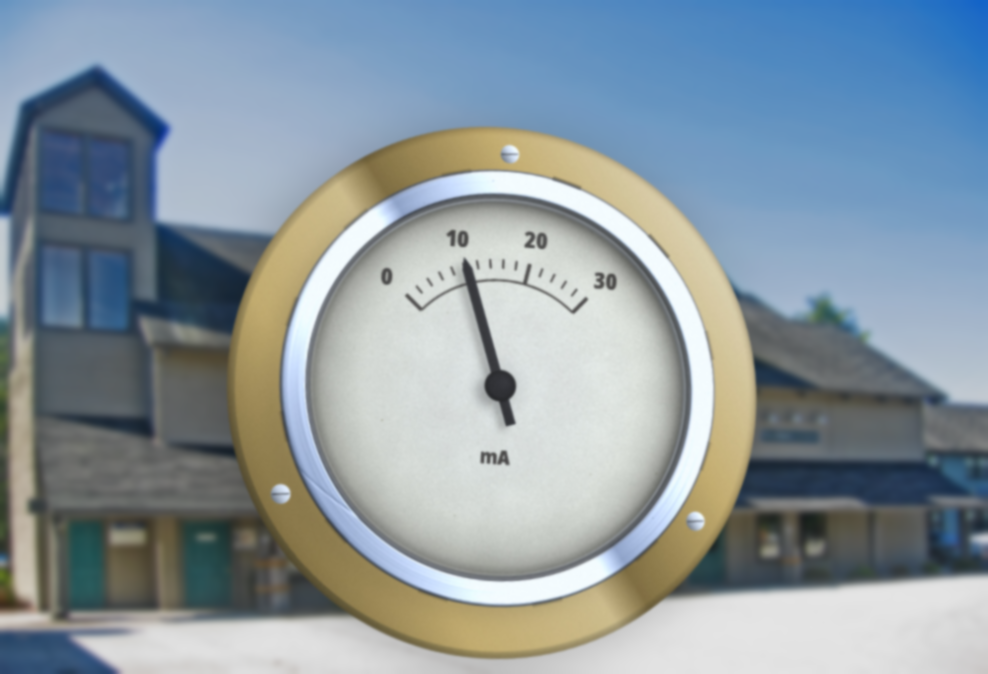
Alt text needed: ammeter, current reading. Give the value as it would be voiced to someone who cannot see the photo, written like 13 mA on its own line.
10 mA
